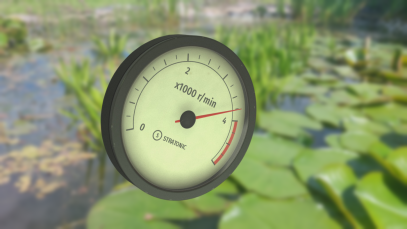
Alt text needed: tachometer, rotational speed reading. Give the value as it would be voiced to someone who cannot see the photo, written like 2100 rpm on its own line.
3750 rpm
